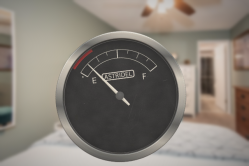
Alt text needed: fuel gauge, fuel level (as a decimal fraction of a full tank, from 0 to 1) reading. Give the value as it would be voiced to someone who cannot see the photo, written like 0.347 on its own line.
0.125
